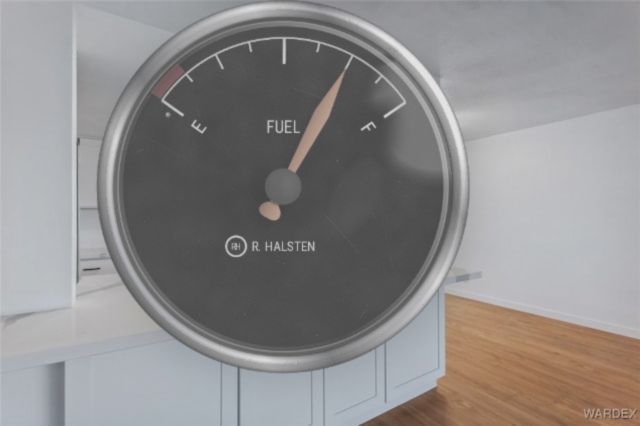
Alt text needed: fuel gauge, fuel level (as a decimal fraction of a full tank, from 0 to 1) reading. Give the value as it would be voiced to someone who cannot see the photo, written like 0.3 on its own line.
0.75
